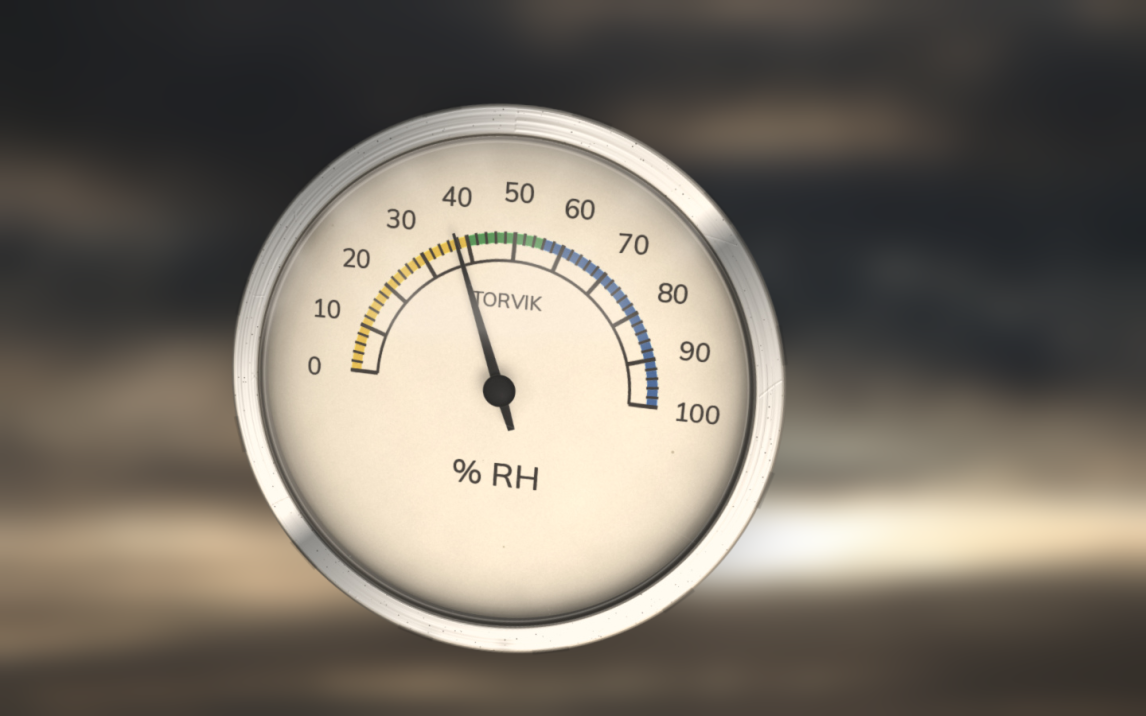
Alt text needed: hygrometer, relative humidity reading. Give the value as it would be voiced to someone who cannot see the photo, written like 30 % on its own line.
38 %
